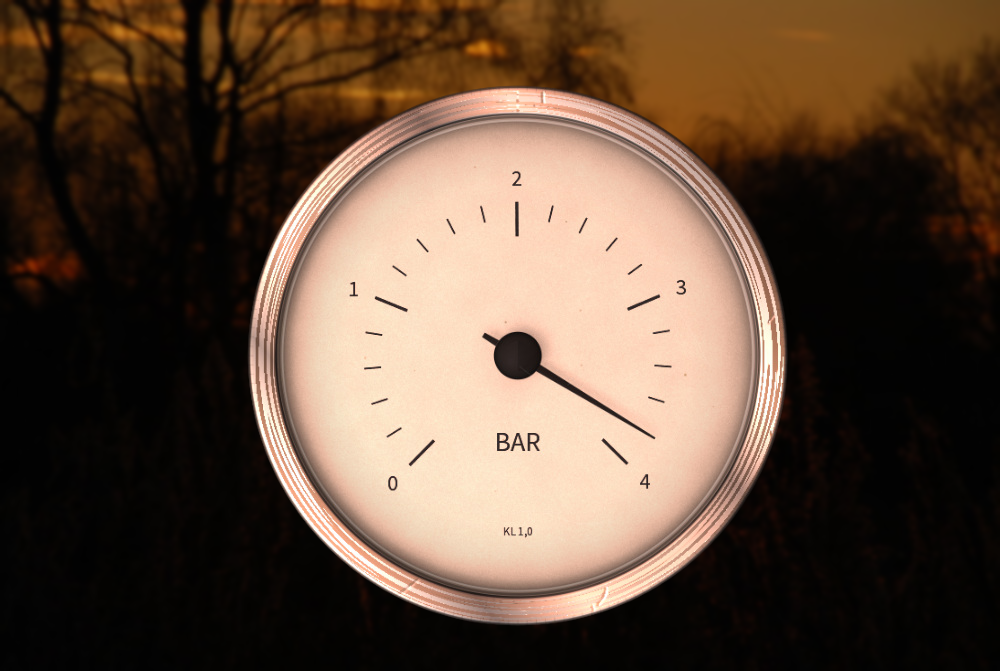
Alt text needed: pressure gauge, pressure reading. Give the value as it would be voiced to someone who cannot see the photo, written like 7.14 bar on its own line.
3.8 bar
